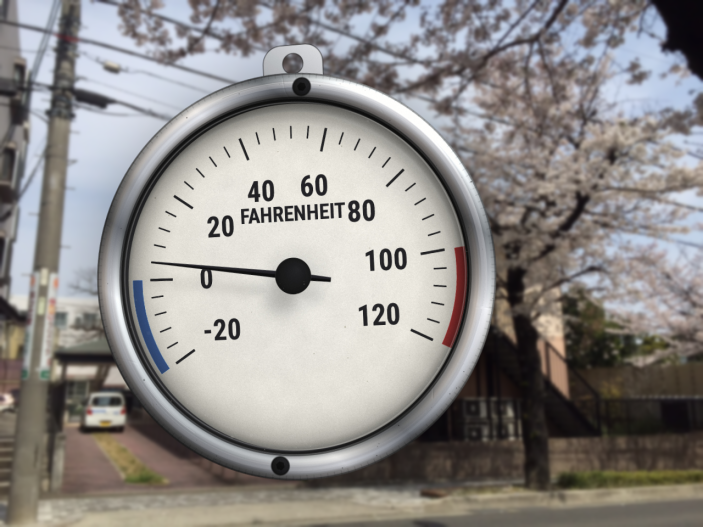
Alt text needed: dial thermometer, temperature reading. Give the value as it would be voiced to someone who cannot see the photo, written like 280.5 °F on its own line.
4 °F
